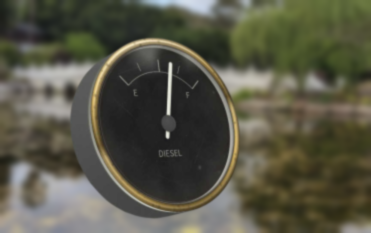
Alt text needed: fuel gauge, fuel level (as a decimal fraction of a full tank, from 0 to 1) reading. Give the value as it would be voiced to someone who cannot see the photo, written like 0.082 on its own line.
0.625
